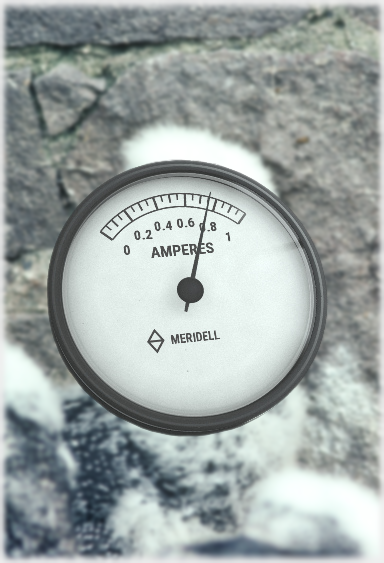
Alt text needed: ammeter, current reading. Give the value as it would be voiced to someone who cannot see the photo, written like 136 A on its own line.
0.75 A
